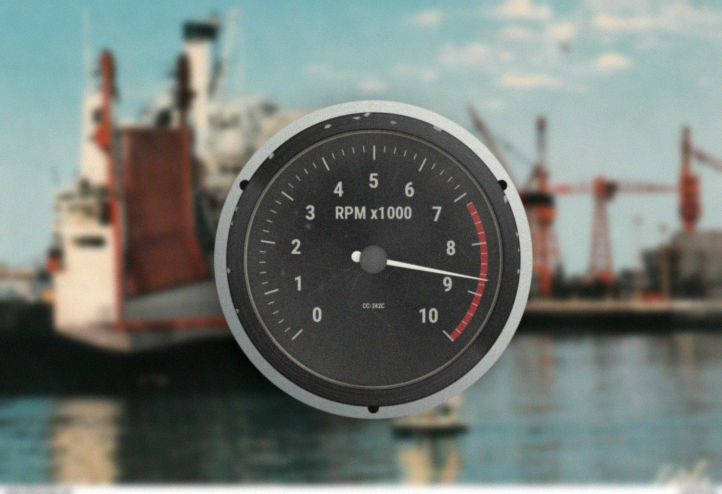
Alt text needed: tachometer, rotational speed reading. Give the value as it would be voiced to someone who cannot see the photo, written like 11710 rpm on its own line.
8700 rpm
